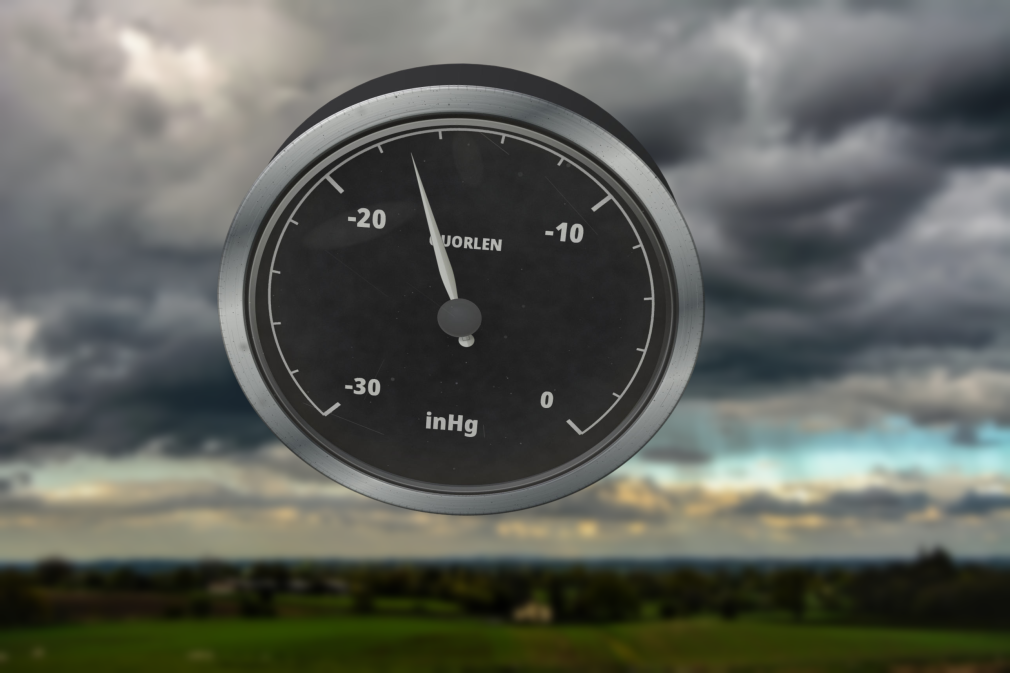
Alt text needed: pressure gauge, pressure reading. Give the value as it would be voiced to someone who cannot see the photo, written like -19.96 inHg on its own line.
-17 inHg
